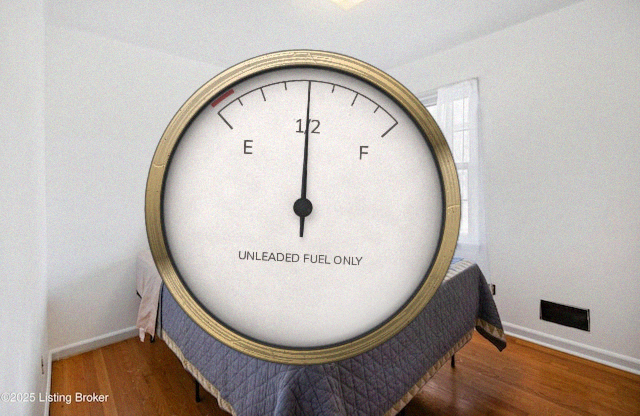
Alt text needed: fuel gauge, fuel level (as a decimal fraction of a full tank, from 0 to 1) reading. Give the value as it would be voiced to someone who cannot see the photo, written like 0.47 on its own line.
0.5
